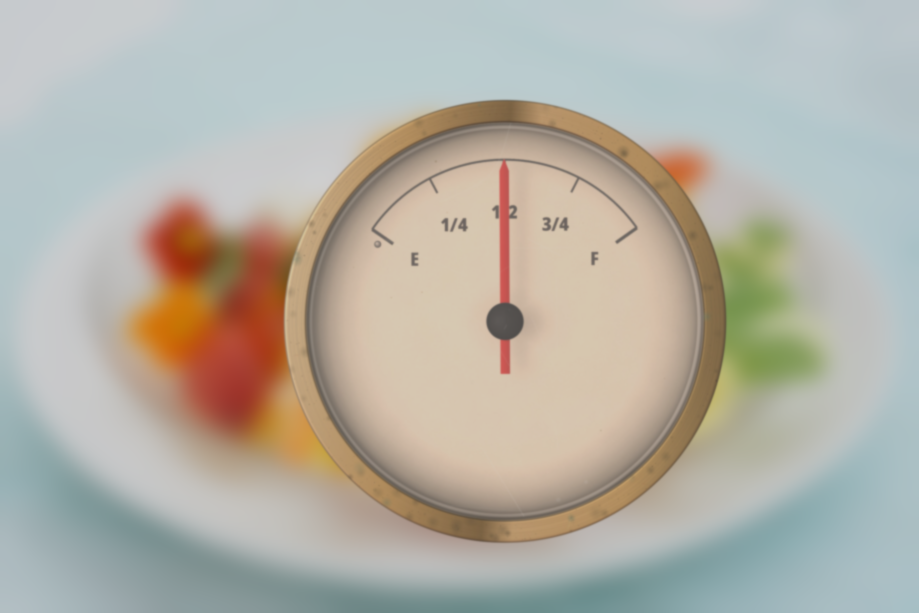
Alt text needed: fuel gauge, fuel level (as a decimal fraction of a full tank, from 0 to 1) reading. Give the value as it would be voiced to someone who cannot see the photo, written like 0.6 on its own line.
0.5
